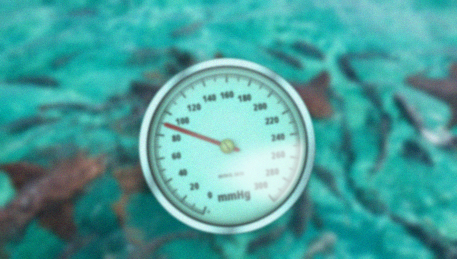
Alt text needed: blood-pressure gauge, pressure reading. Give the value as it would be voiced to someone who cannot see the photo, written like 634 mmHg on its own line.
90 mmHg
